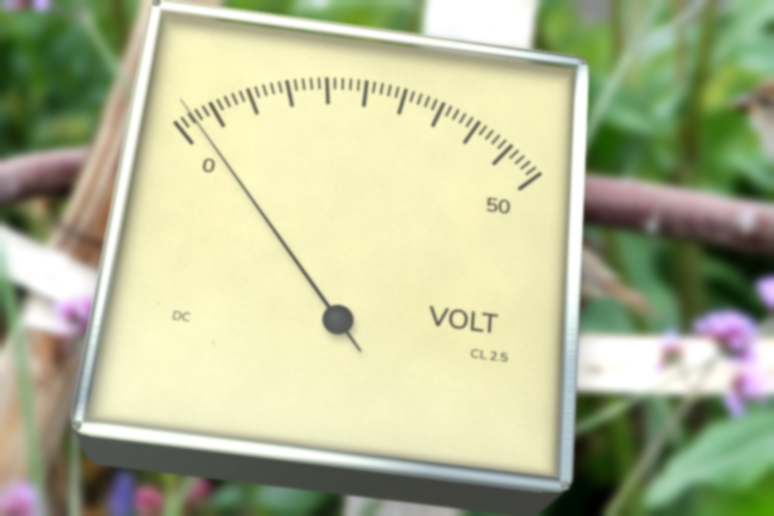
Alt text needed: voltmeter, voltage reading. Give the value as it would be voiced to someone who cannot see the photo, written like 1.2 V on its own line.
2 V
